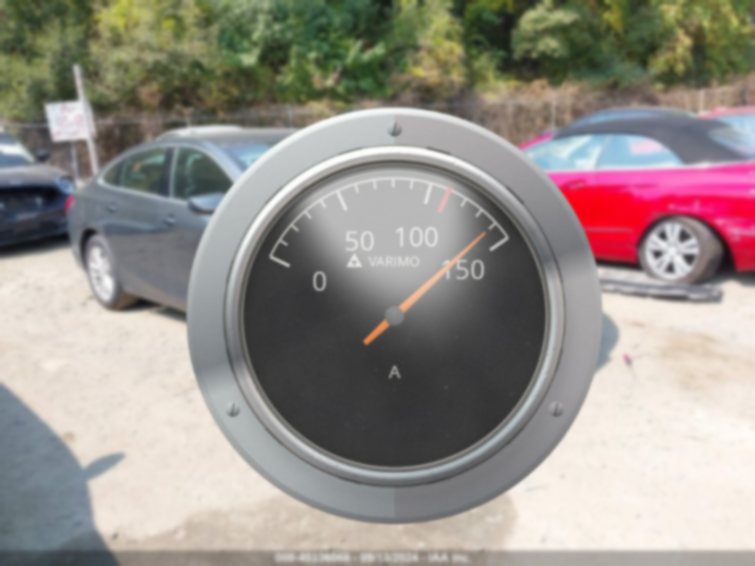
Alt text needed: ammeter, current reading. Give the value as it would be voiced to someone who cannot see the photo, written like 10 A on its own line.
140 A
